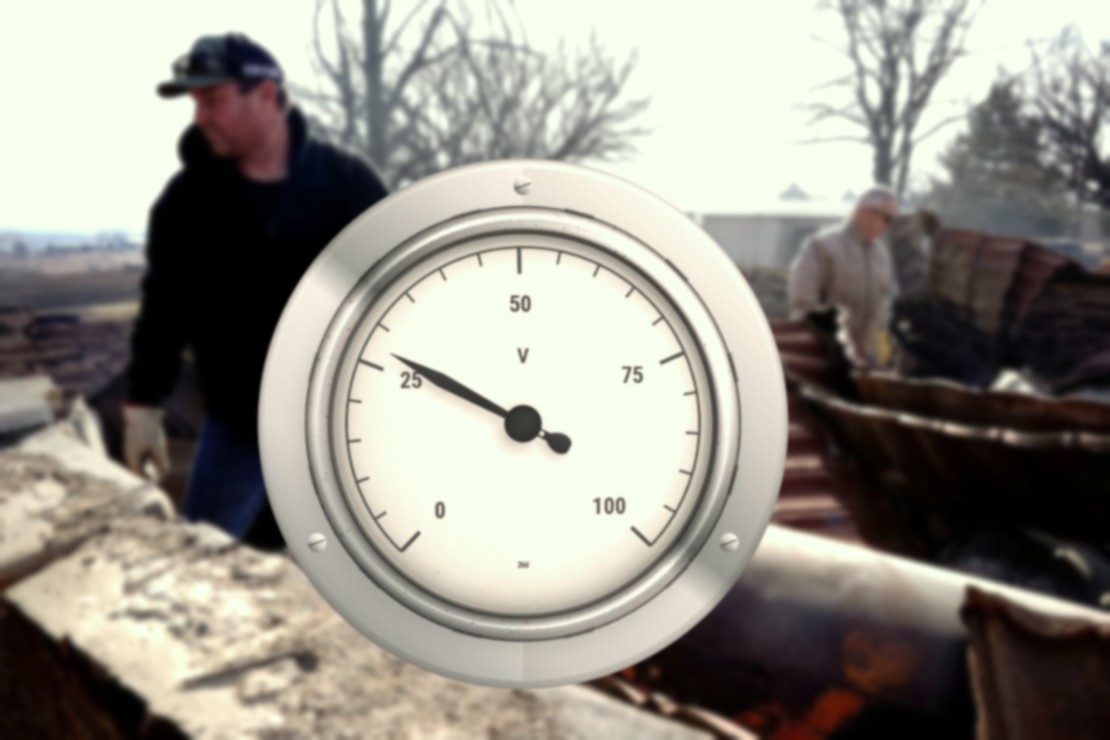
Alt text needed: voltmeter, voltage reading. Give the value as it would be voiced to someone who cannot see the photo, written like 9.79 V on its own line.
27.5 V
